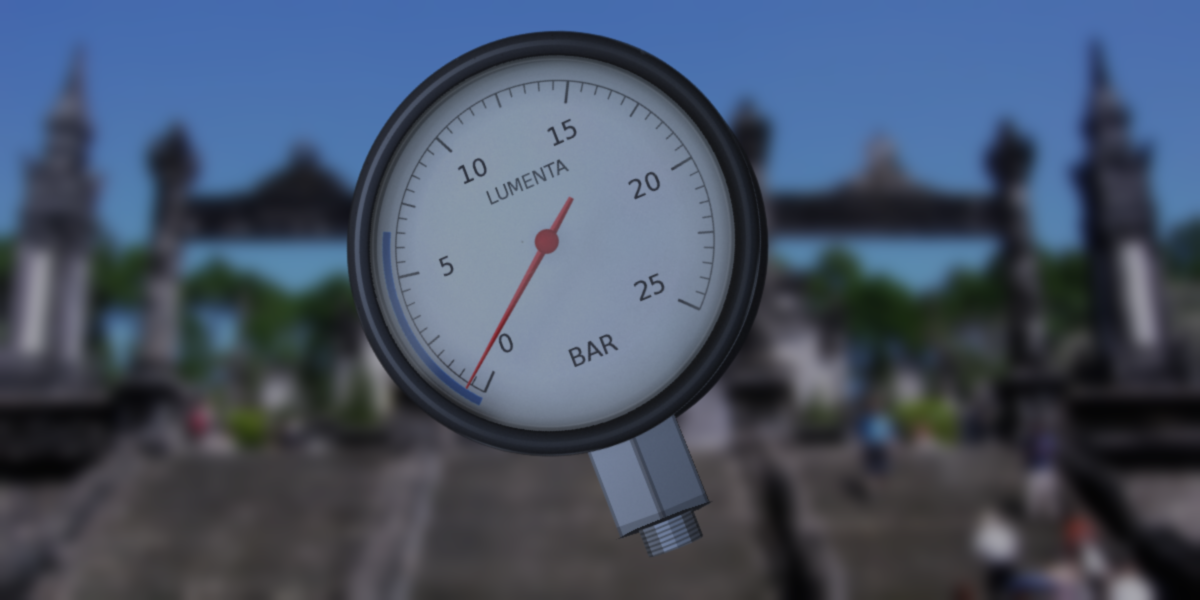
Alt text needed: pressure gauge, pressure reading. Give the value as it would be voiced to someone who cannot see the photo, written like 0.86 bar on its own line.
0.5 bar
